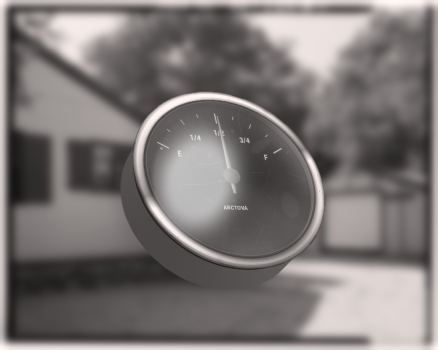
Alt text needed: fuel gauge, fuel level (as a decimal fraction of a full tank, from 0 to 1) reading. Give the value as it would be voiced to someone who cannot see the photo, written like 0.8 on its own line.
0.5
